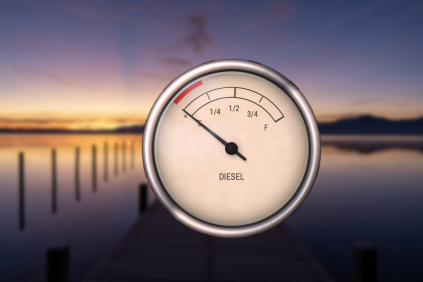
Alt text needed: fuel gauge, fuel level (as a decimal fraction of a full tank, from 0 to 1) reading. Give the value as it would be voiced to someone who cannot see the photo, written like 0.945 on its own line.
0
